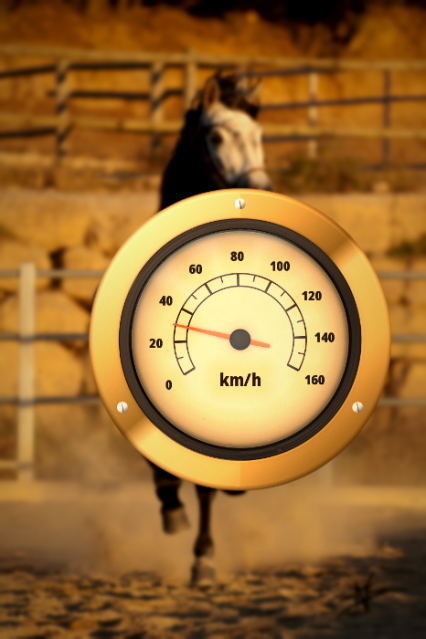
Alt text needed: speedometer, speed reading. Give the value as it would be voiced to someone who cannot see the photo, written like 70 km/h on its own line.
30 km/h
